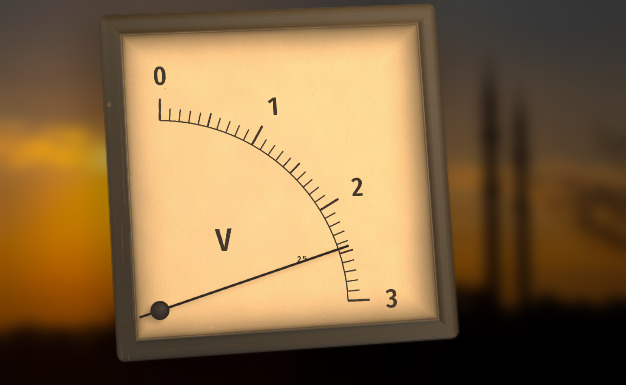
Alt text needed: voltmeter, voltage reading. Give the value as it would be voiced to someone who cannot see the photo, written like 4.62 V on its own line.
2.45 V
